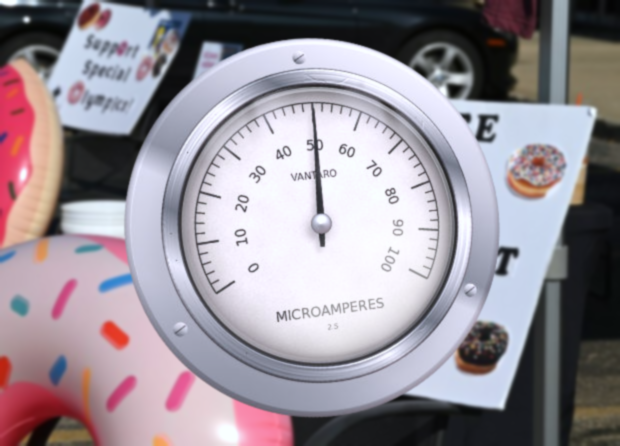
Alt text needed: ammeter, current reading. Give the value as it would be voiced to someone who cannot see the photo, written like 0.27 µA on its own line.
50 µA
